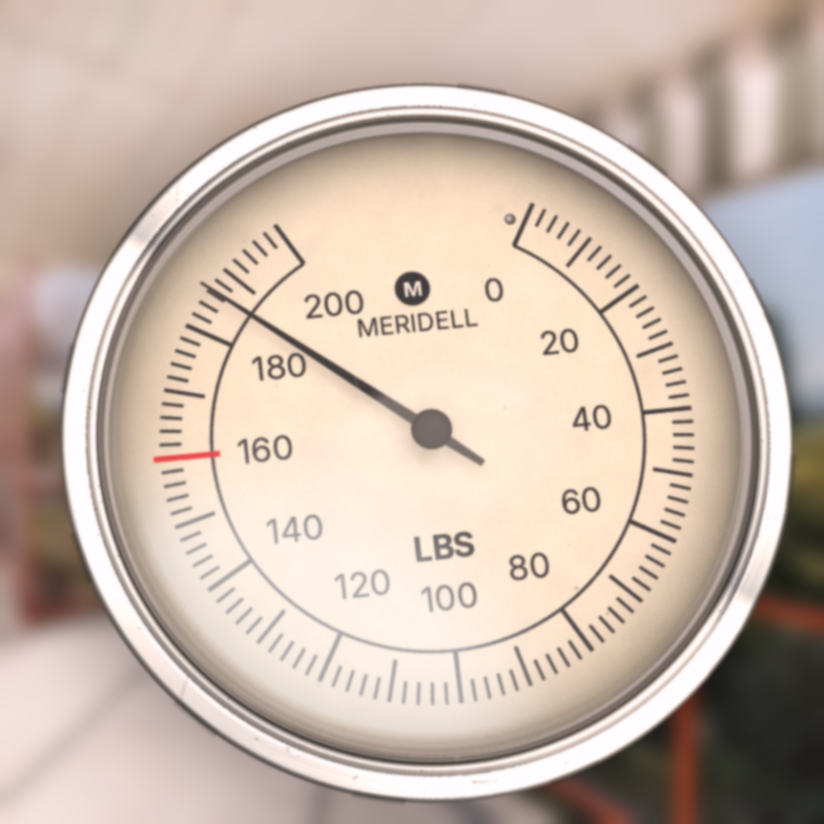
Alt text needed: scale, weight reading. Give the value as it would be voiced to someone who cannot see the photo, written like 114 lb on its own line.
186 lb
